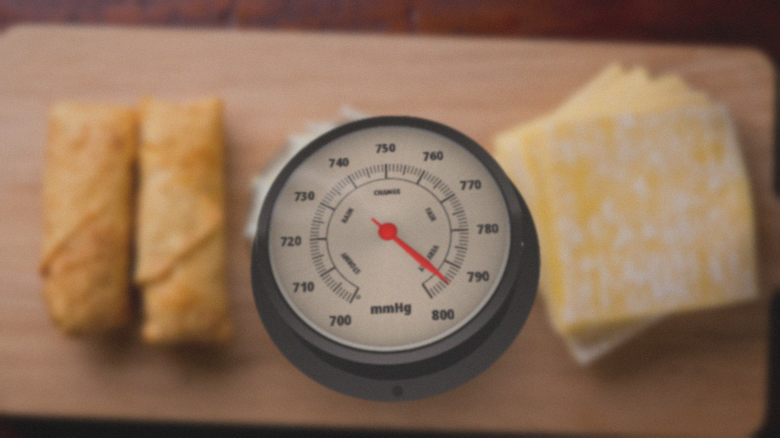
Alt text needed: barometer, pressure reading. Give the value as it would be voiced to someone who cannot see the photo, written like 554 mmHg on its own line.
795 mmHg
